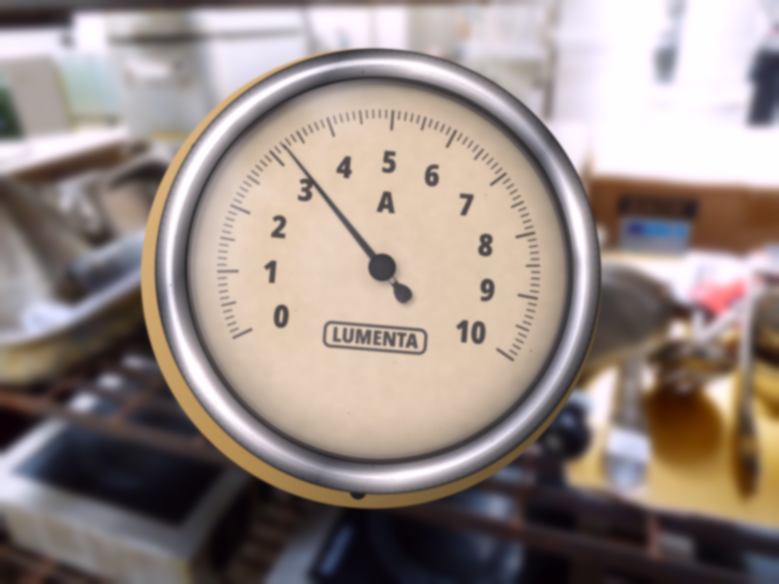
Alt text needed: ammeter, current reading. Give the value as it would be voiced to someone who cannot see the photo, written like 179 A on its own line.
3.2 A
